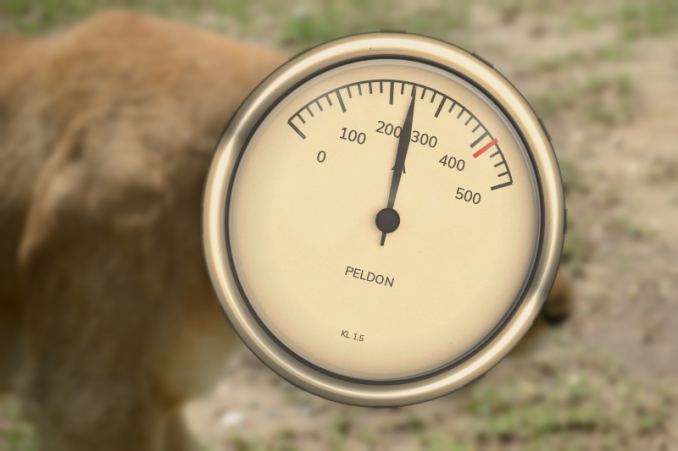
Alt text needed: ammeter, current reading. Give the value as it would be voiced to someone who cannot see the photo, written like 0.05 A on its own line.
240 A
